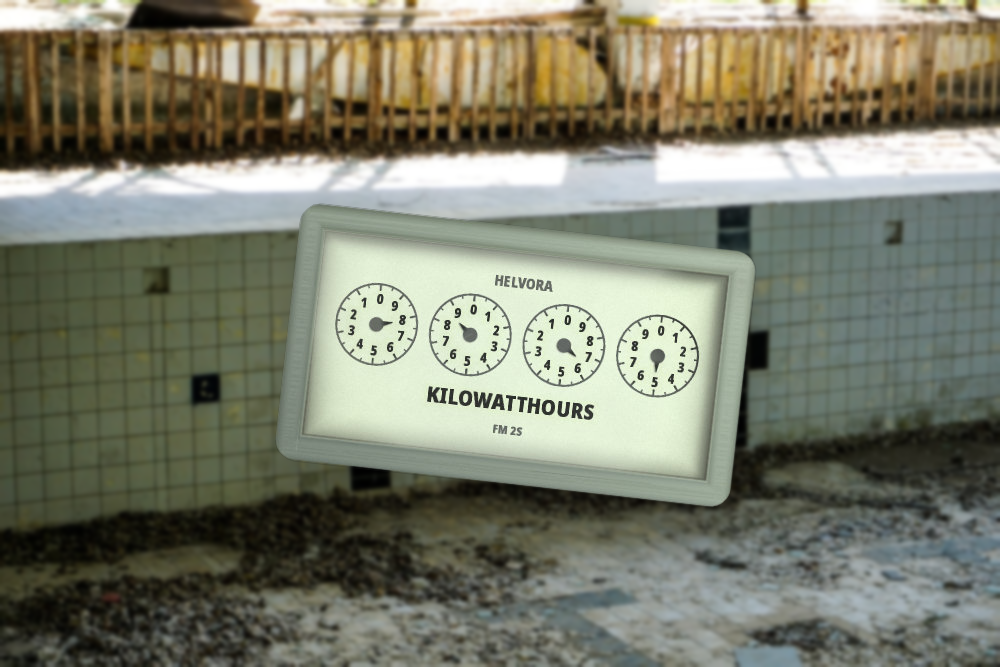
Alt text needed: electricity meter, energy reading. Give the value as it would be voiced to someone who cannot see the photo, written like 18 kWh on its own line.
7865 kWh
